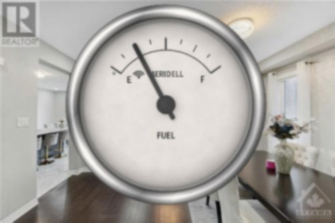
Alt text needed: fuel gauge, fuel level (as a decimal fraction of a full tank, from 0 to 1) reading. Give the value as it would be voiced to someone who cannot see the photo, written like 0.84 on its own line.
0.25
